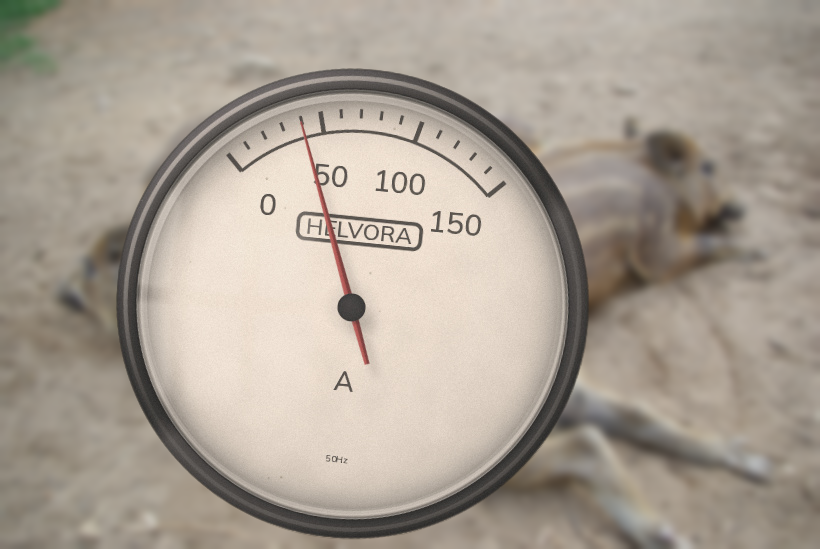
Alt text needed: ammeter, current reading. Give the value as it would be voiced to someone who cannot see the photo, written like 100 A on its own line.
40 A
